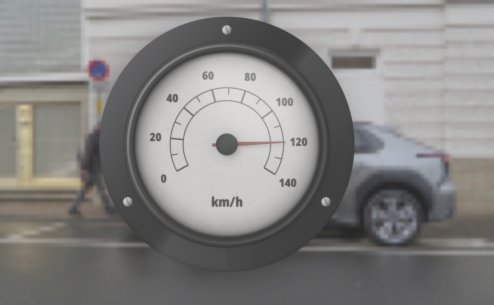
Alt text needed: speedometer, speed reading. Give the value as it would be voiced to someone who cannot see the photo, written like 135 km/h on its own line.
120 km/h
